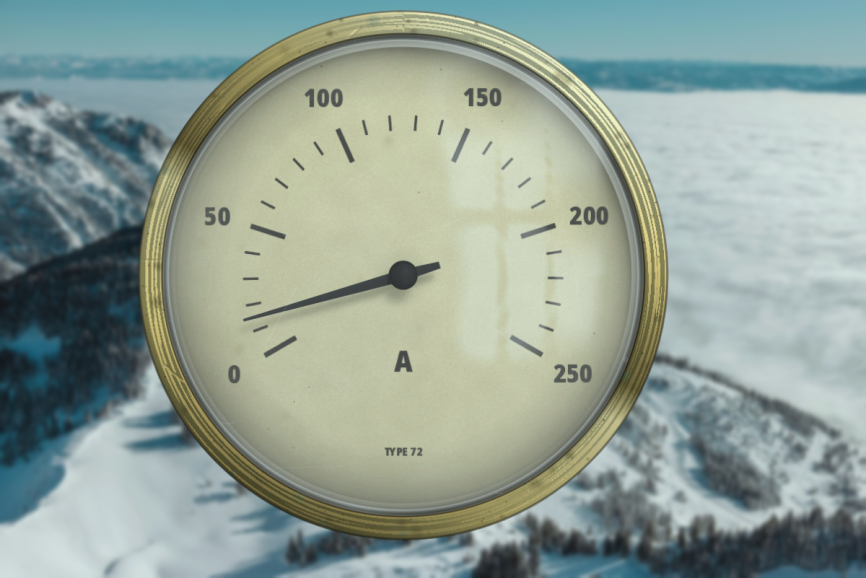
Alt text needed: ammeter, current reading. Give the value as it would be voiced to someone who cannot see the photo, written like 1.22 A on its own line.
15 A
